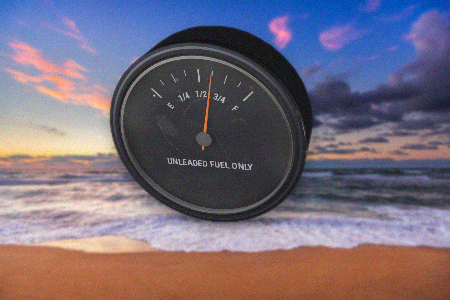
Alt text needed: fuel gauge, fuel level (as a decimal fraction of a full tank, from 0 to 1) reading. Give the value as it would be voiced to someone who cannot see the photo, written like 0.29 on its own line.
0.625
